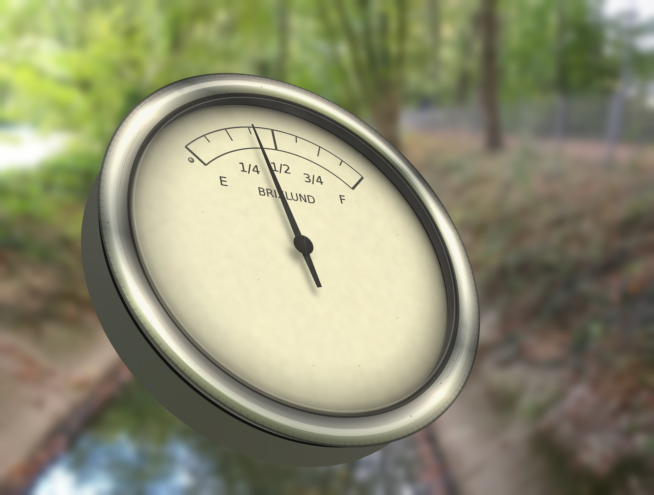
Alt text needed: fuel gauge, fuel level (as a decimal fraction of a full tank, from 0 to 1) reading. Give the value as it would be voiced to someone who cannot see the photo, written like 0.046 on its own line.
0.375
